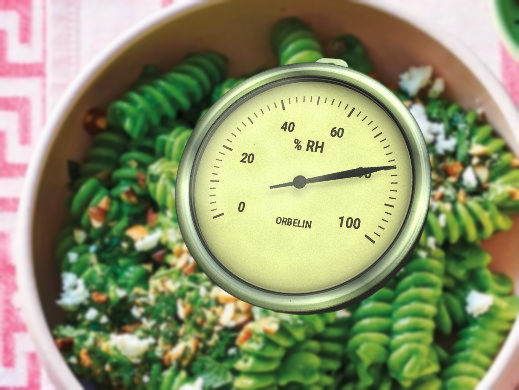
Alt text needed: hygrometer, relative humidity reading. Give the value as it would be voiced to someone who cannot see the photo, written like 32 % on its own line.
80 %
